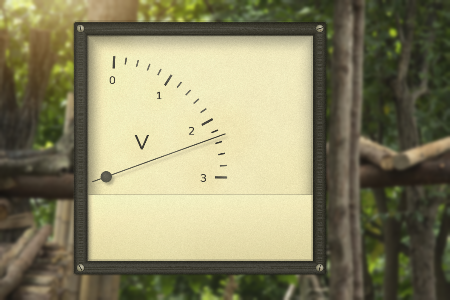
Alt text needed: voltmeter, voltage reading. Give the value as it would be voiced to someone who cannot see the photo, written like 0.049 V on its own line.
2.3 V
